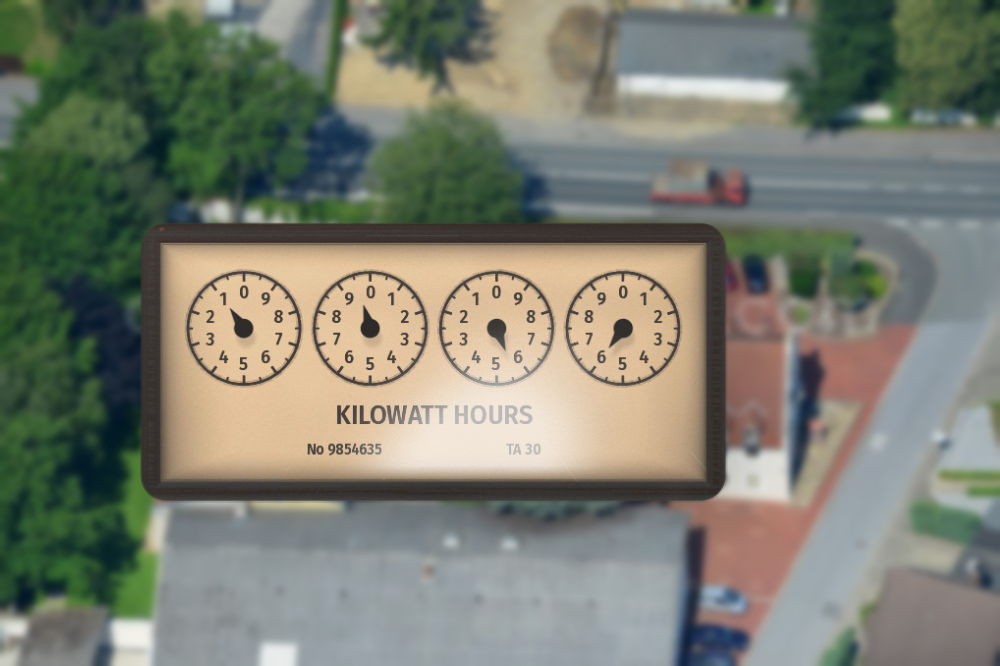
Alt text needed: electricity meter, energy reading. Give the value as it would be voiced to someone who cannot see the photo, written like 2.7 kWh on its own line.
956 kWh
